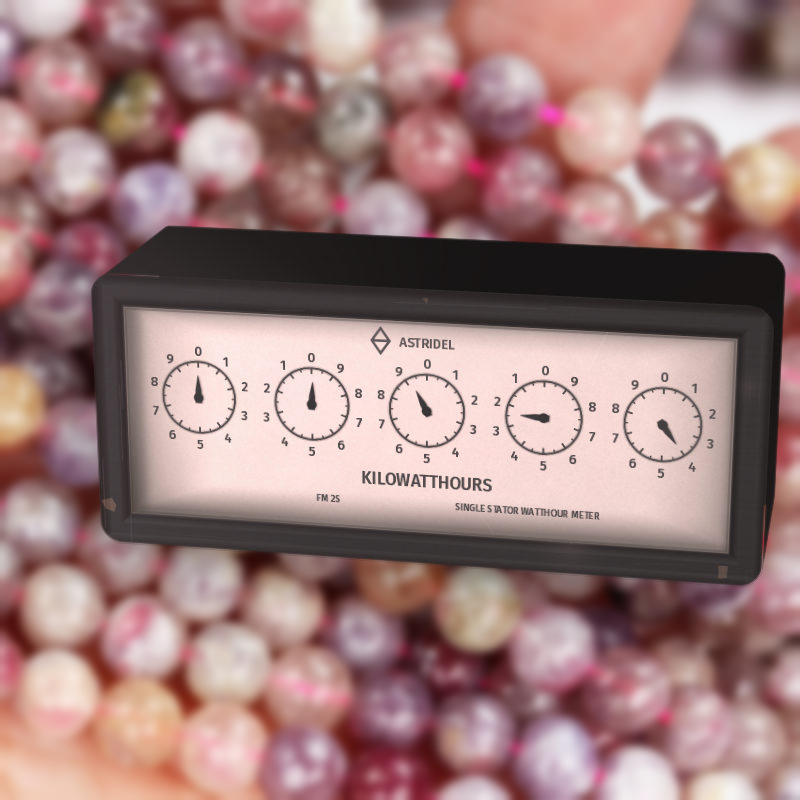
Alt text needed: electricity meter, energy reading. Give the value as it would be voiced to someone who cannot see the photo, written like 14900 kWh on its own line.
99924 kWh
